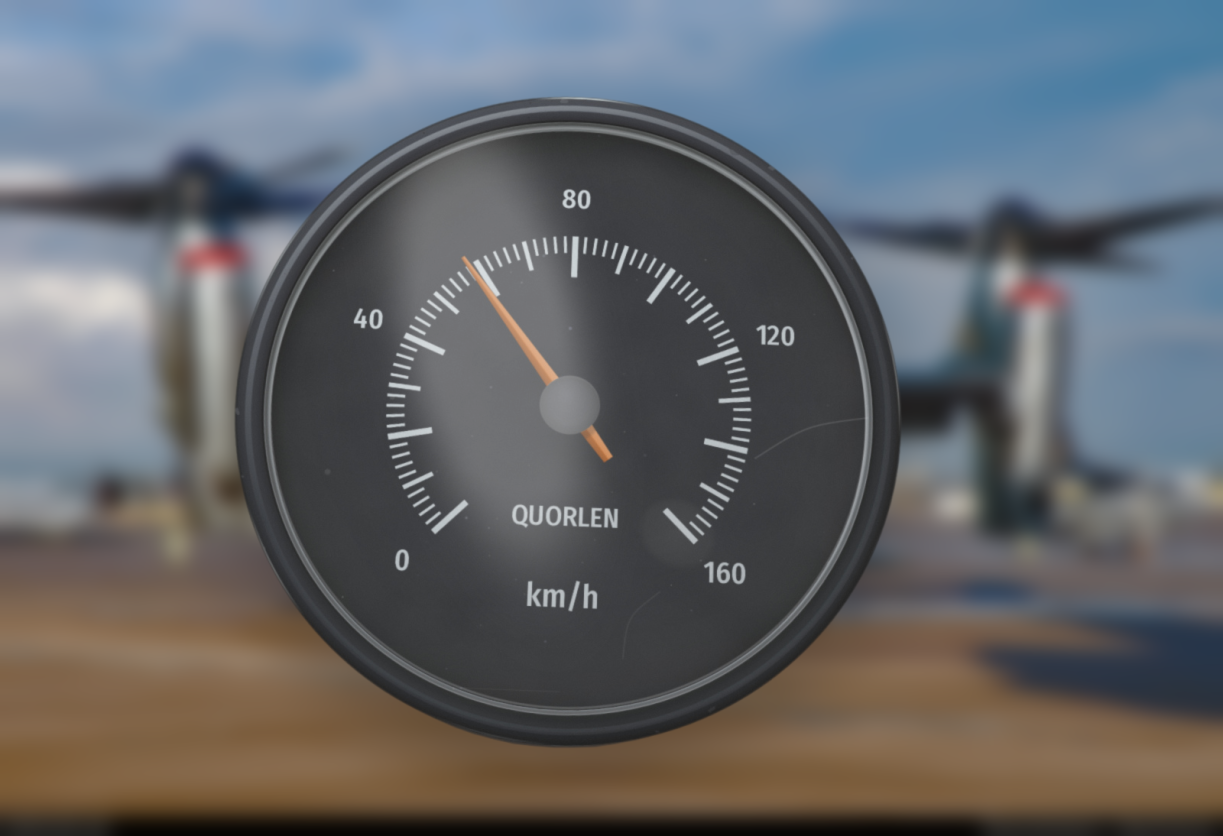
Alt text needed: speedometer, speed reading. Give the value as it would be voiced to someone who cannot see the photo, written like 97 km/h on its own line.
58 km/h
